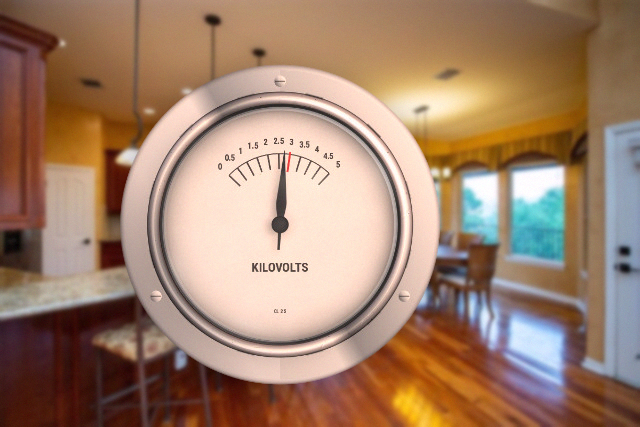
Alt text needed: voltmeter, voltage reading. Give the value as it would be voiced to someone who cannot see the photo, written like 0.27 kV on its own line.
2.75 kV
